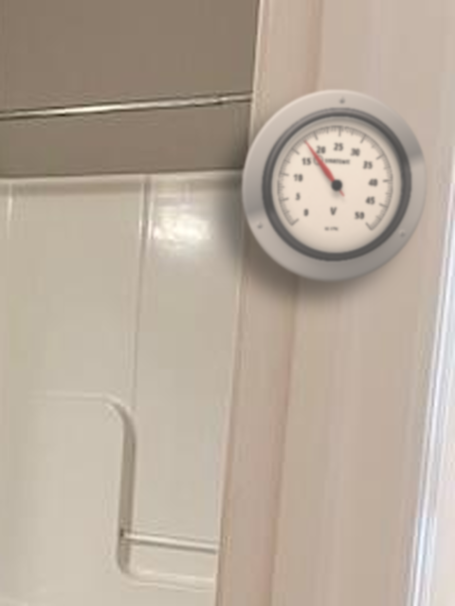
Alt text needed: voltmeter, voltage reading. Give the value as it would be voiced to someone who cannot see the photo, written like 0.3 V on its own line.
17.5 V
